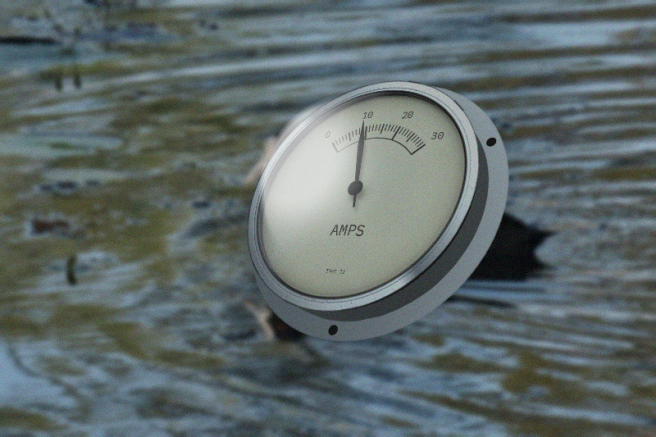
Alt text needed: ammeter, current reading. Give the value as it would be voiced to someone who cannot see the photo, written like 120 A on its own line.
10 A
